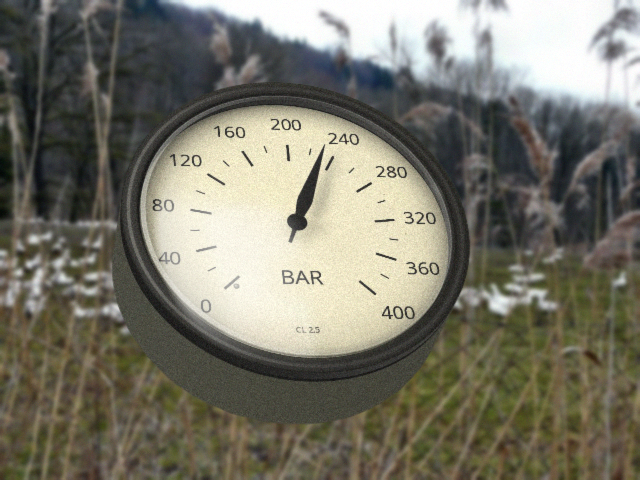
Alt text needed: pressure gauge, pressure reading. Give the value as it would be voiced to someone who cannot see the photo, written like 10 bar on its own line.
230 bar
